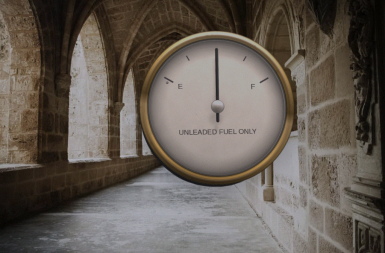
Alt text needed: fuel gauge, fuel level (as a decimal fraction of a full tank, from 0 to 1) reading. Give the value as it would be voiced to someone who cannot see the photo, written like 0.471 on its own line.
0.5
